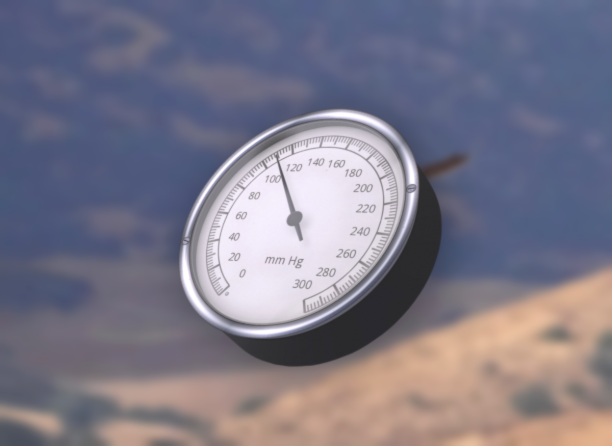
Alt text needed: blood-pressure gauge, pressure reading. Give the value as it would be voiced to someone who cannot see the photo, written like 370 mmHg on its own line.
110 mmHg
